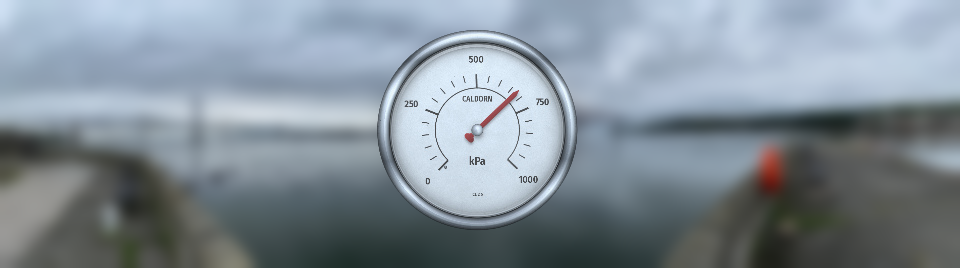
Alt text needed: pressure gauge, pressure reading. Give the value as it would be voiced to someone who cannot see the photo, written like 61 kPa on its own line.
675 kPa
